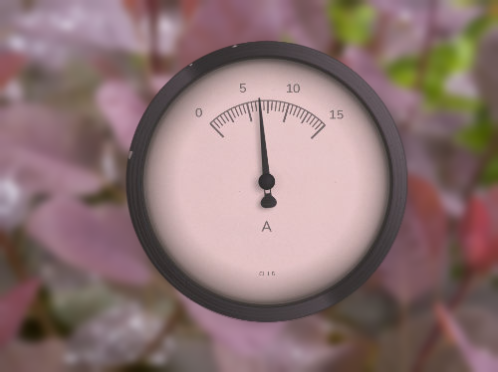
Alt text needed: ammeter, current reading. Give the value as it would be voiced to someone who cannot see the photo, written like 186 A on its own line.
6.5 A
